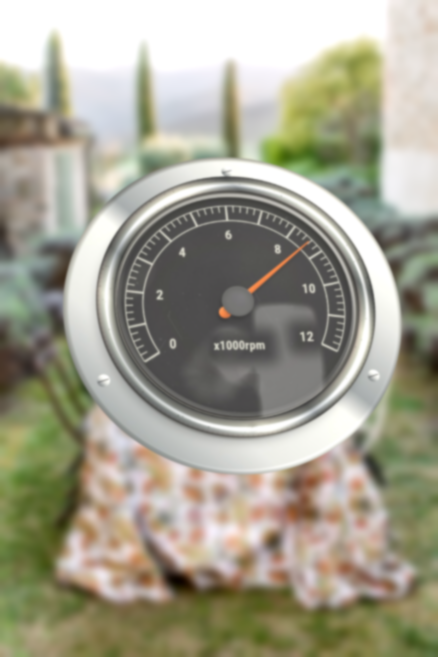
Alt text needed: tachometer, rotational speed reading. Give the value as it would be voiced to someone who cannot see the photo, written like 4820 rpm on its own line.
8600 rpm
